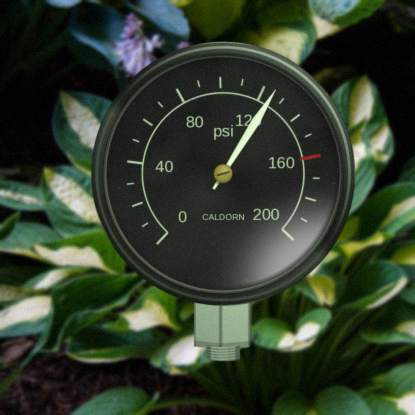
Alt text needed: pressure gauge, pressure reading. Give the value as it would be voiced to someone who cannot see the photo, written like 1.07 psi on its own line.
125 psi
